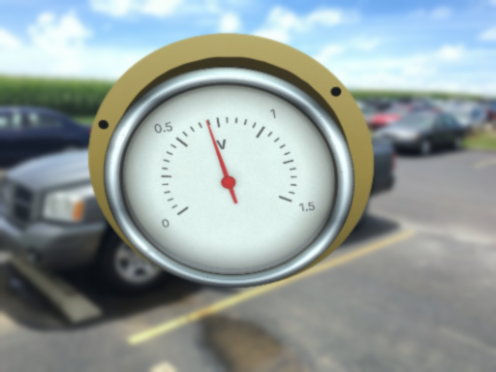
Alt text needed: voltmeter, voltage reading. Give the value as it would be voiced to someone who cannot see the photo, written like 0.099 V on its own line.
0.7 V
